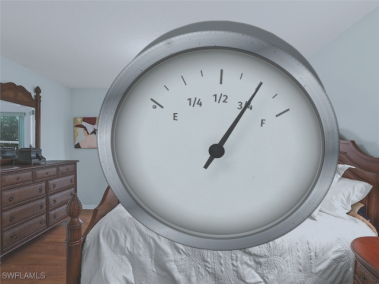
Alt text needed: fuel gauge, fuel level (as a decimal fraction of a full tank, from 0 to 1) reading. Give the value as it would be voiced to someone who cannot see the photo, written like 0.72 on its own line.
0.75
